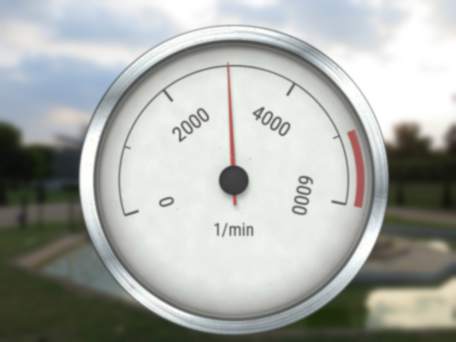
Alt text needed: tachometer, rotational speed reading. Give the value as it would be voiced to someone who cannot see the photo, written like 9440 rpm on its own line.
3000 rpm
